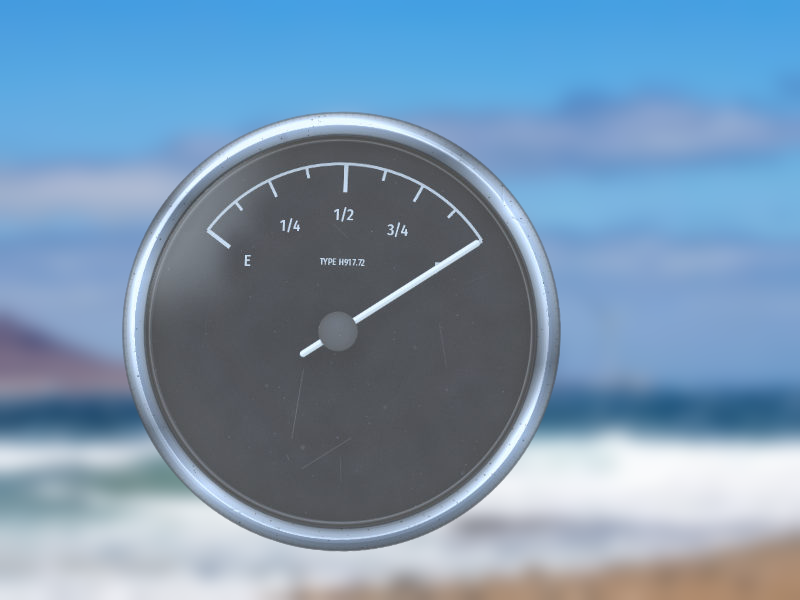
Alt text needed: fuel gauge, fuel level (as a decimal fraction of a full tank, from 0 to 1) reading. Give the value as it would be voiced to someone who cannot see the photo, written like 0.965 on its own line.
1
